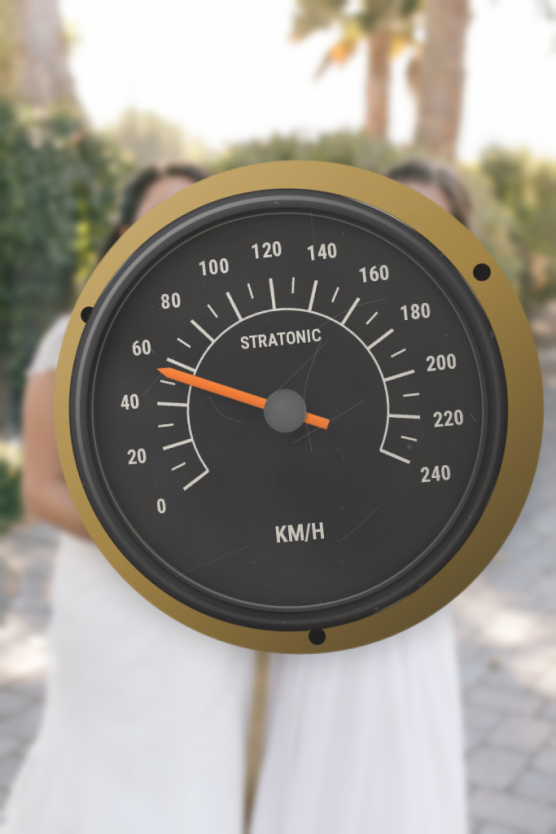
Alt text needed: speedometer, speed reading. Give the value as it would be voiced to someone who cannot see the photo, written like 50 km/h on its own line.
55 km/h
